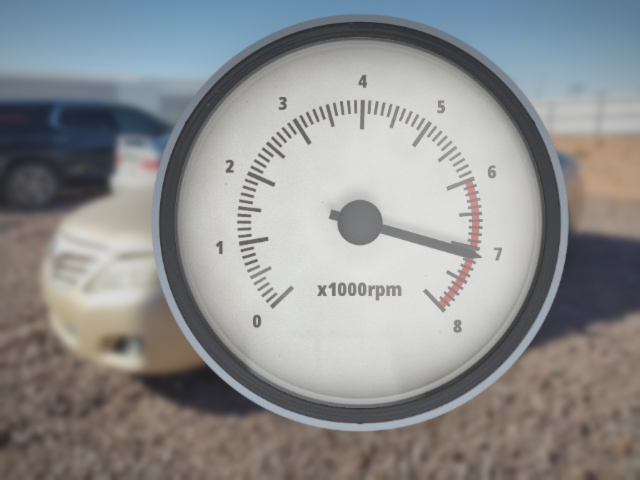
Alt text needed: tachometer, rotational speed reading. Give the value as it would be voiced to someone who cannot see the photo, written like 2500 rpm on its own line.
7100 rpm
